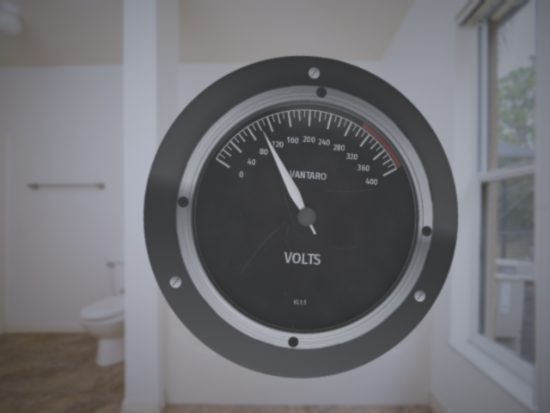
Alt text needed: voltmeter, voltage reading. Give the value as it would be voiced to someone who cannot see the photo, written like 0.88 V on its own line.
100 V
